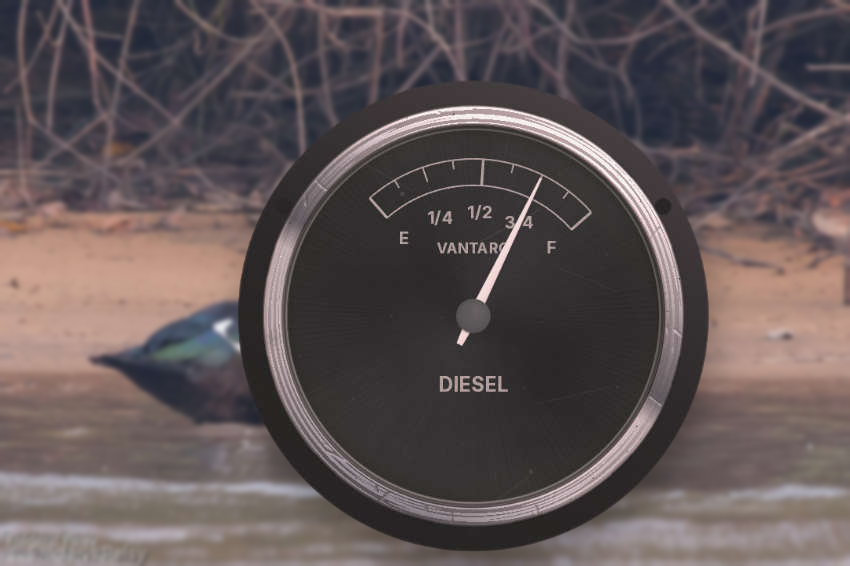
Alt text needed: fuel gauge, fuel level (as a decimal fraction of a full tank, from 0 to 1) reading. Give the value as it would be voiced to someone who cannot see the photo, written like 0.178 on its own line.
0.75
